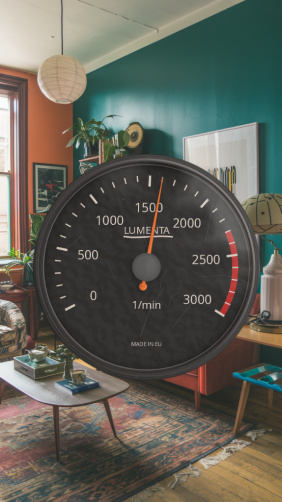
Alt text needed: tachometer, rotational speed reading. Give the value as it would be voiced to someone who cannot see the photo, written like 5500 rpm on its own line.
1600 rpm
